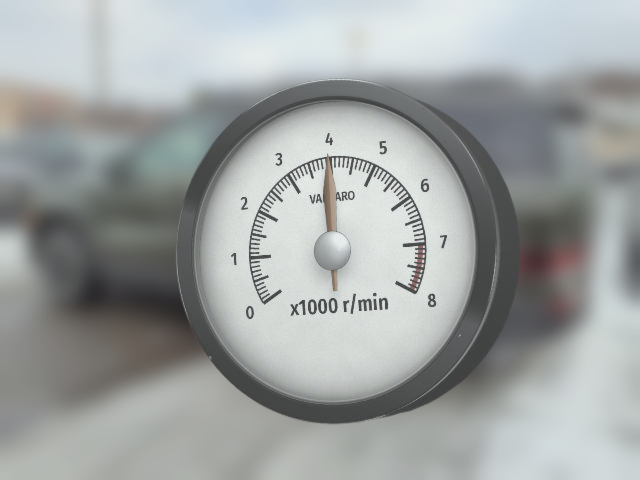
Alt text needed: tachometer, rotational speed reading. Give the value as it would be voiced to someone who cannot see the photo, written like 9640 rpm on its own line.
4000 rpm
